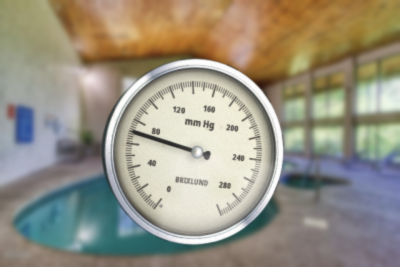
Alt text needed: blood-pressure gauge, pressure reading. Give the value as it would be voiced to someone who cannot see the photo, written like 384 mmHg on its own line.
70 mmHg
